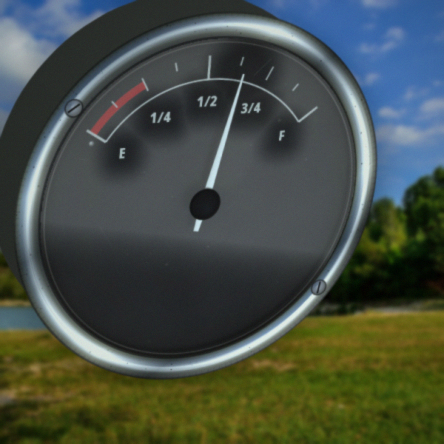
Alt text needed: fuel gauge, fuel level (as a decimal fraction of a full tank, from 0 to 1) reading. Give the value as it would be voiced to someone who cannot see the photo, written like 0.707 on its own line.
0.625
